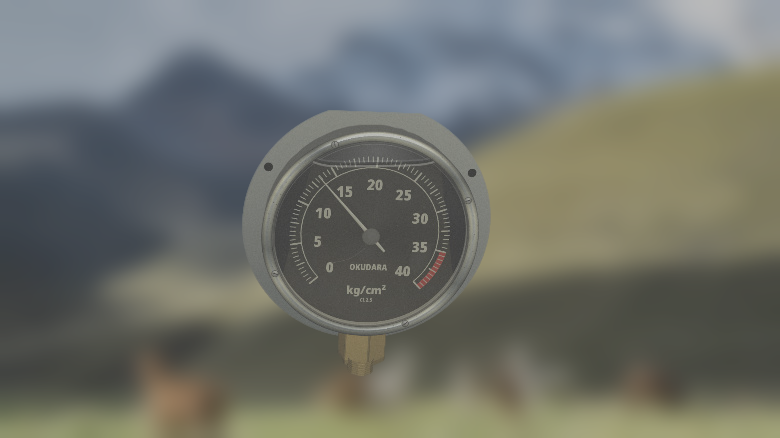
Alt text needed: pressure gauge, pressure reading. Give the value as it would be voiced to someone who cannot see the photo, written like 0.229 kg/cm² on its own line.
13.5 kg/cm²
